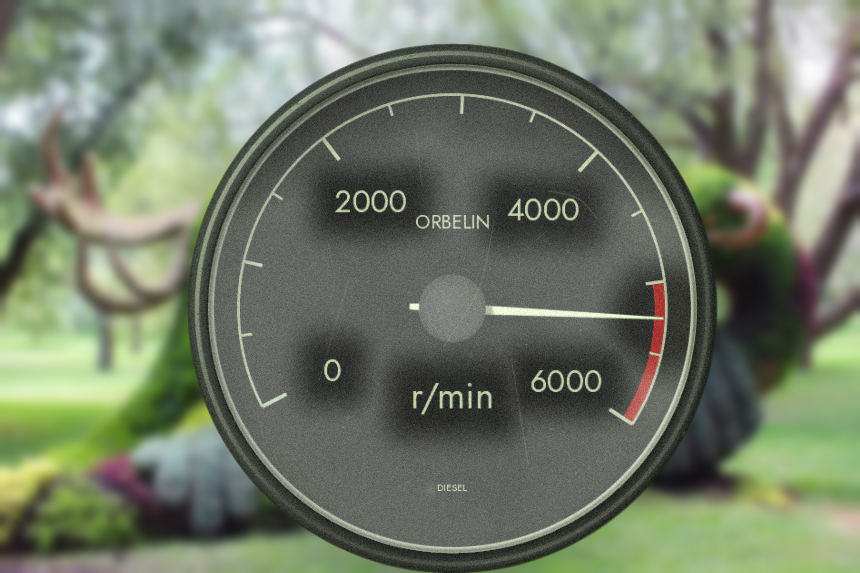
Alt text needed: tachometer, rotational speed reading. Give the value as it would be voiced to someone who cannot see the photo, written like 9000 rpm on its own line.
5250 rpm
